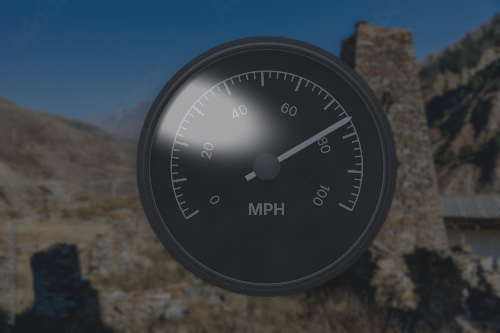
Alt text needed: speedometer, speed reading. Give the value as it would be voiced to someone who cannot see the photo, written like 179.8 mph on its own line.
76 mph
